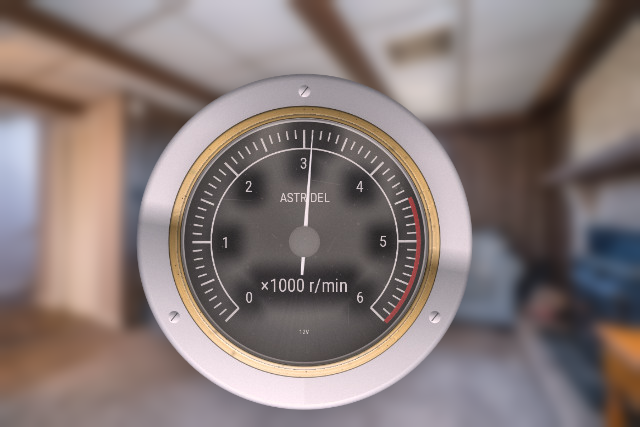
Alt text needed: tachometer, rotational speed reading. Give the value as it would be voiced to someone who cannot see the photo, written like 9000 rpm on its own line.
3100 rpm
